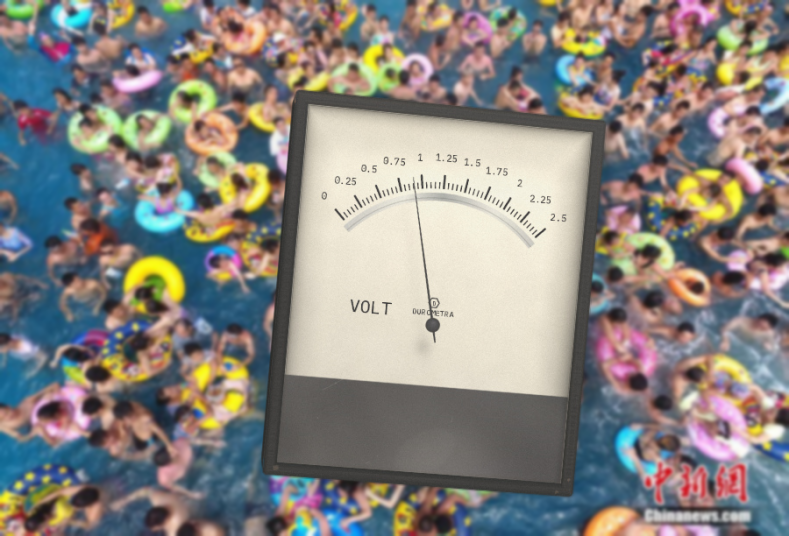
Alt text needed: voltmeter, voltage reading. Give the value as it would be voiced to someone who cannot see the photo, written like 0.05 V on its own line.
0.9 V
